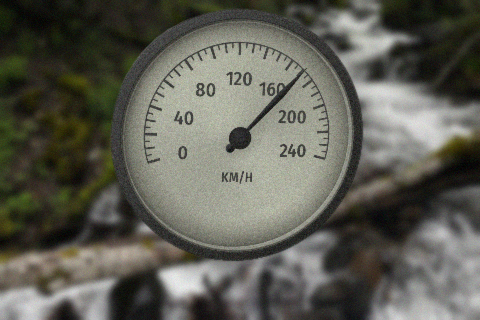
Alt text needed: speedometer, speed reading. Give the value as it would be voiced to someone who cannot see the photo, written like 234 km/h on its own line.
170 km/h
